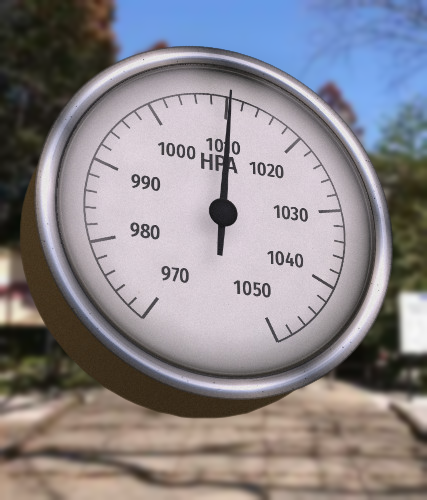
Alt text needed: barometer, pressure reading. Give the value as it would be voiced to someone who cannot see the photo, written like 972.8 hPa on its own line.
1010 hPa
